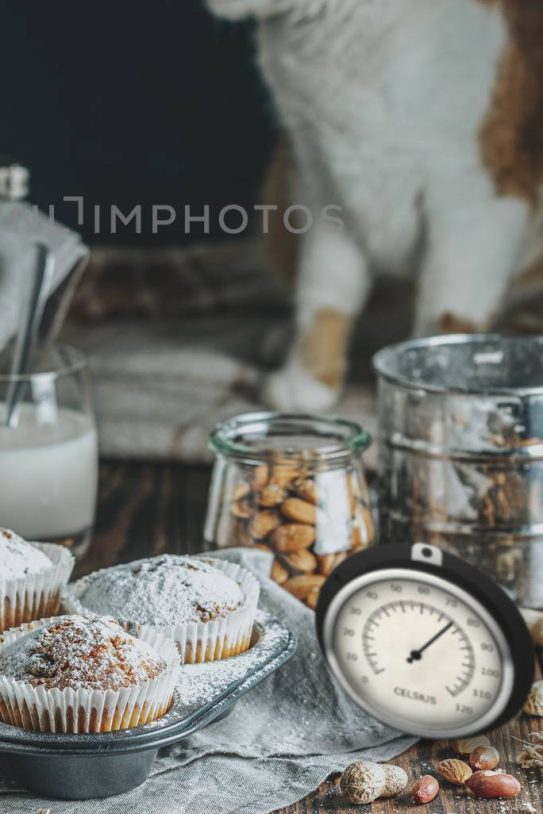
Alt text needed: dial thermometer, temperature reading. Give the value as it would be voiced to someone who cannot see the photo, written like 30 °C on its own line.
75 °C
